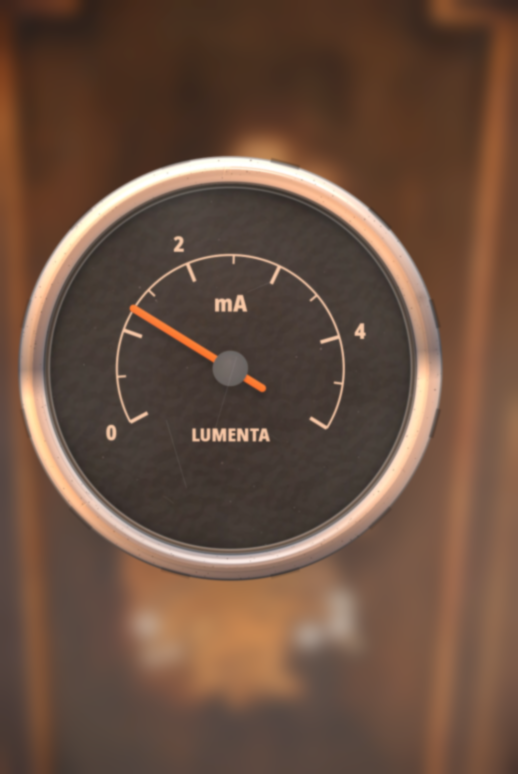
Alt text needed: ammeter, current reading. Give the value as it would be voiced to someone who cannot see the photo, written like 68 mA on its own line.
1.25 mA
